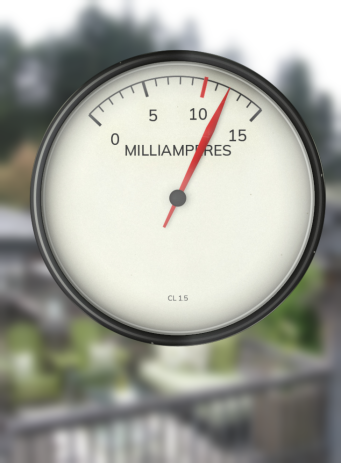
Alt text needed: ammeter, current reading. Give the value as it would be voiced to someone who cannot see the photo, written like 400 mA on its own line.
12 mA
